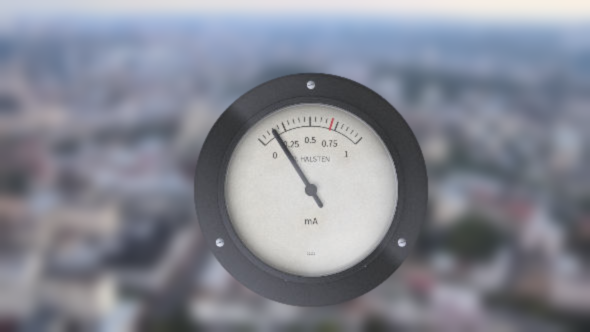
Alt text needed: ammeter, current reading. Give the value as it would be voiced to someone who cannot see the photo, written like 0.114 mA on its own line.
0.15 mA
